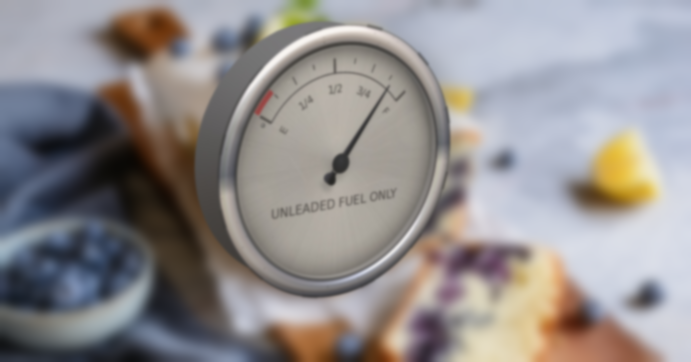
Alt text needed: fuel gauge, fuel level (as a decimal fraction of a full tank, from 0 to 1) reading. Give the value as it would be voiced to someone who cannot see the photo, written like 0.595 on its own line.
0.875
